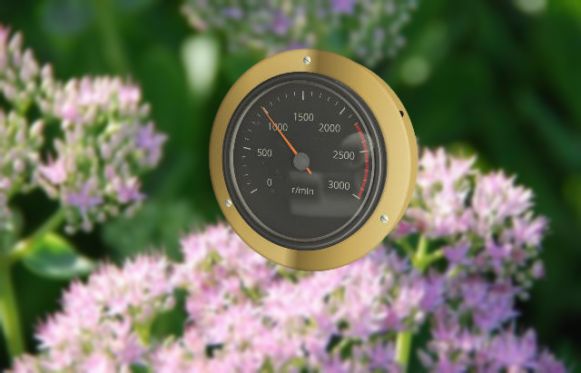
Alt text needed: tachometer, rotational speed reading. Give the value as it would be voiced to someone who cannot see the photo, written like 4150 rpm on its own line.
1000 rpm
